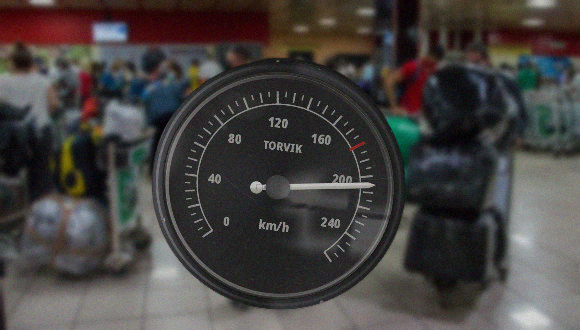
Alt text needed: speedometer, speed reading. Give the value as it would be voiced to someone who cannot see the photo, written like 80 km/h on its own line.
205 km/h
